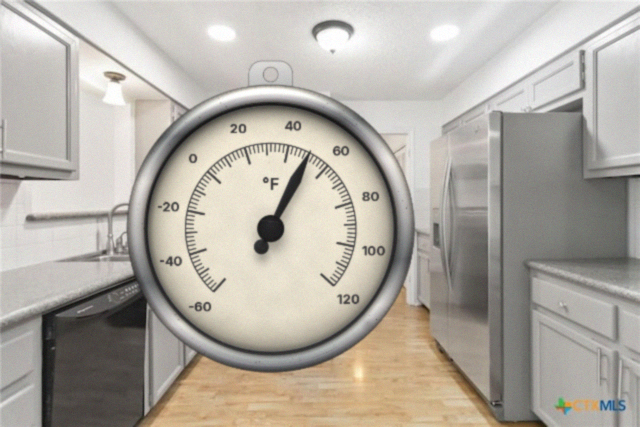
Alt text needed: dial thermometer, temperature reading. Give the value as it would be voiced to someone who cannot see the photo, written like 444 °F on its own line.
50 °F
